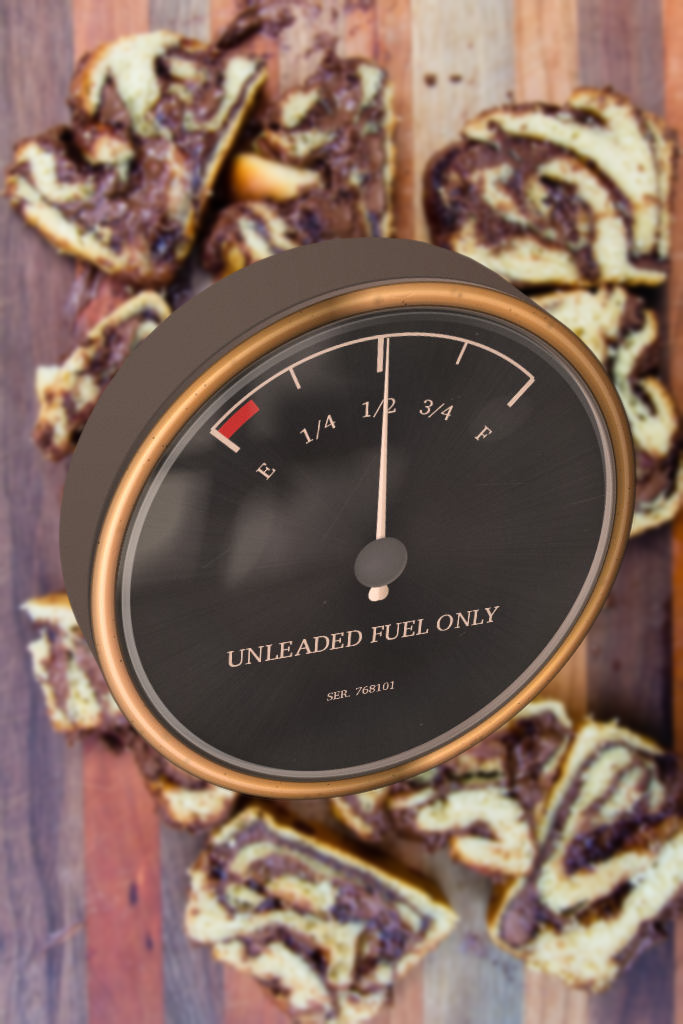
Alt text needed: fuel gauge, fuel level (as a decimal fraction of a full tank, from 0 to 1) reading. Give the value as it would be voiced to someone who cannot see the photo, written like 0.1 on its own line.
0.5
